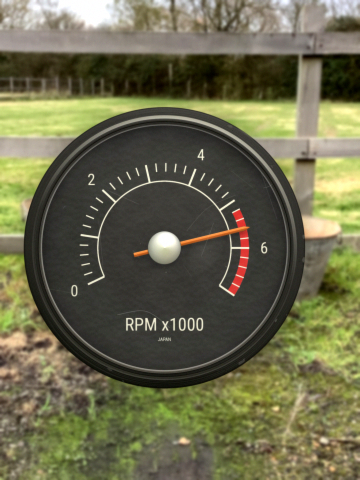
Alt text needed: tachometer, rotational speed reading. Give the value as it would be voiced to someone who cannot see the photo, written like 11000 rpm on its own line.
5600 rpm
